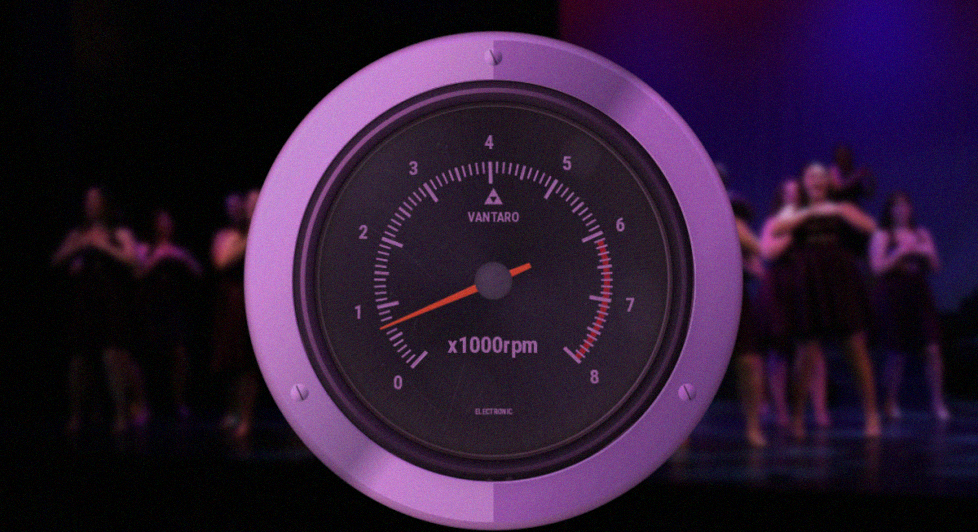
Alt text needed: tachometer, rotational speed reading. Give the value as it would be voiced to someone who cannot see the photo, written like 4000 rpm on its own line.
700 rpm
